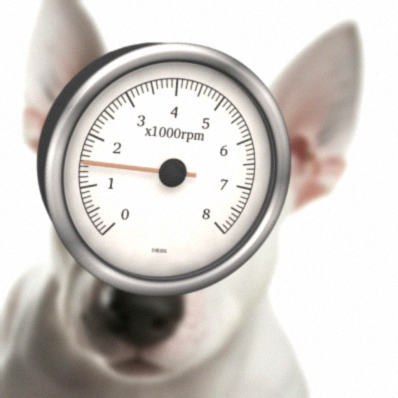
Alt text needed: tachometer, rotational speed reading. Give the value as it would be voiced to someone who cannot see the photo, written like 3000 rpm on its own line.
1500 rpm
